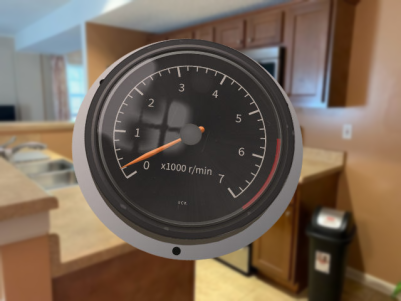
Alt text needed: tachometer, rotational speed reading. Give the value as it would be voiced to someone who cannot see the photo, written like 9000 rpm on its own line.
200 rpm
